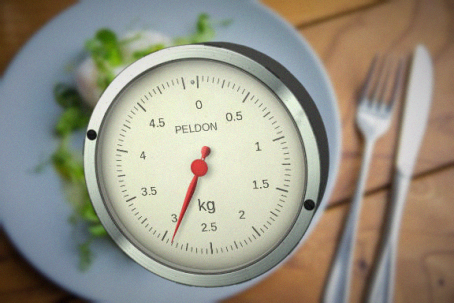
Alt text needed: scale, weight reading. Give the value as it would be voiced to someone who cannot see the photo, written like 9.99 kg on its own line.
2.9 kg
